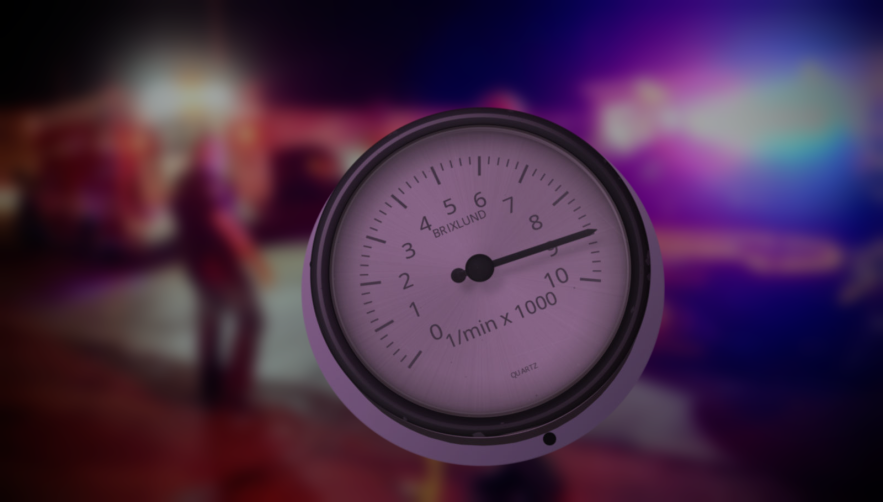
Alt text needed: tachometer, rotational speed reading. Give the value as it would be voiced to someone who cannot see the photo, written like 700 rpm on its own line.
9000 rpm
